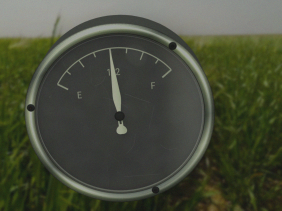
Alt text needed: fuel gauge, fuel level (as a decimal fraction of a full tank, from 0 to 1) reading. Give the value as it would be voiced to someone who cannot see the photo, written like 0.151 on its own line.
0.5
